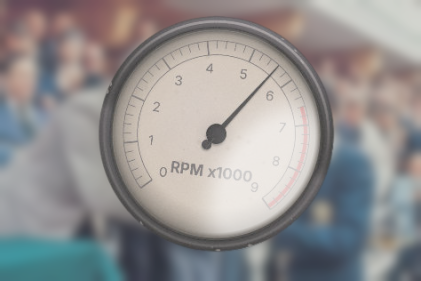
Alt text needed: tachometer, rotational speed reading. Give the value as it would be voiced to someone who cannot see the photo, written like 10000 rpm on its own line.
5600 rpm
